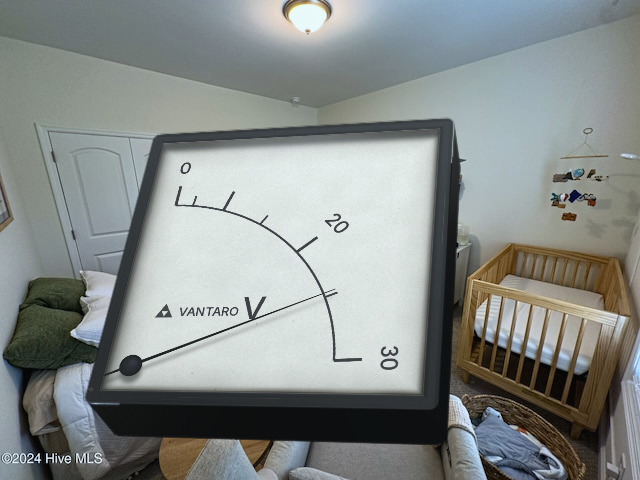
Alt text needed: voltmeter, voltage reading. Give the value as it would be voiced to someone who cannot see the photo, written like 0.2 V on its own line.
25 V
